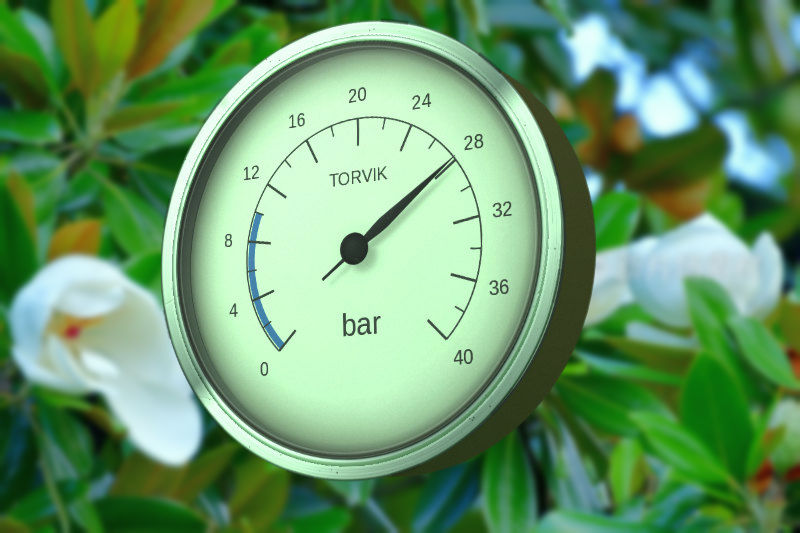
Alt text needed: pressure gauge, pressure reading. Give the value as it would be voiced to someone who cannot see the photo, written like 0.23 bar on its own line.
28 bar
